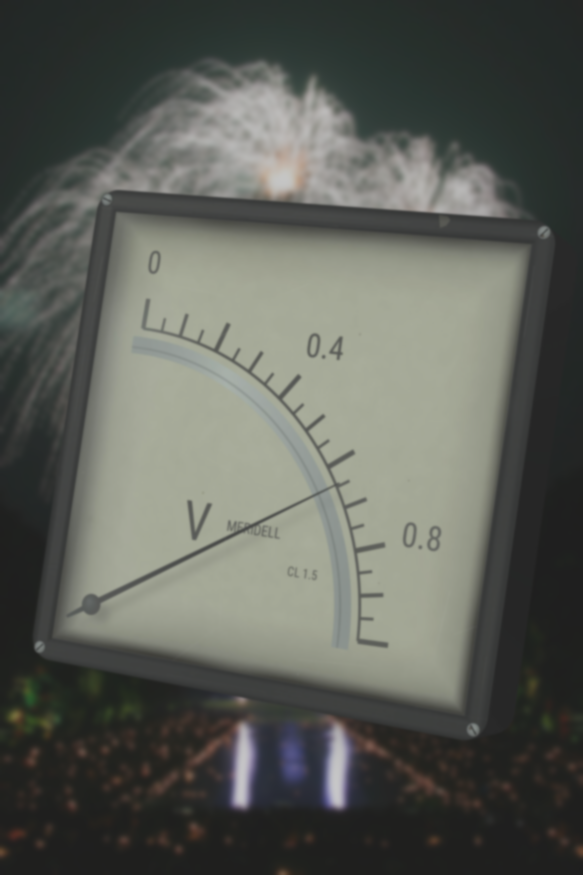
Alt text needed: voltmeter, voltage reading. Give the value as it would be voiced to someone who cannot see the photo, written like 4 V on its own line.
0.65 V
